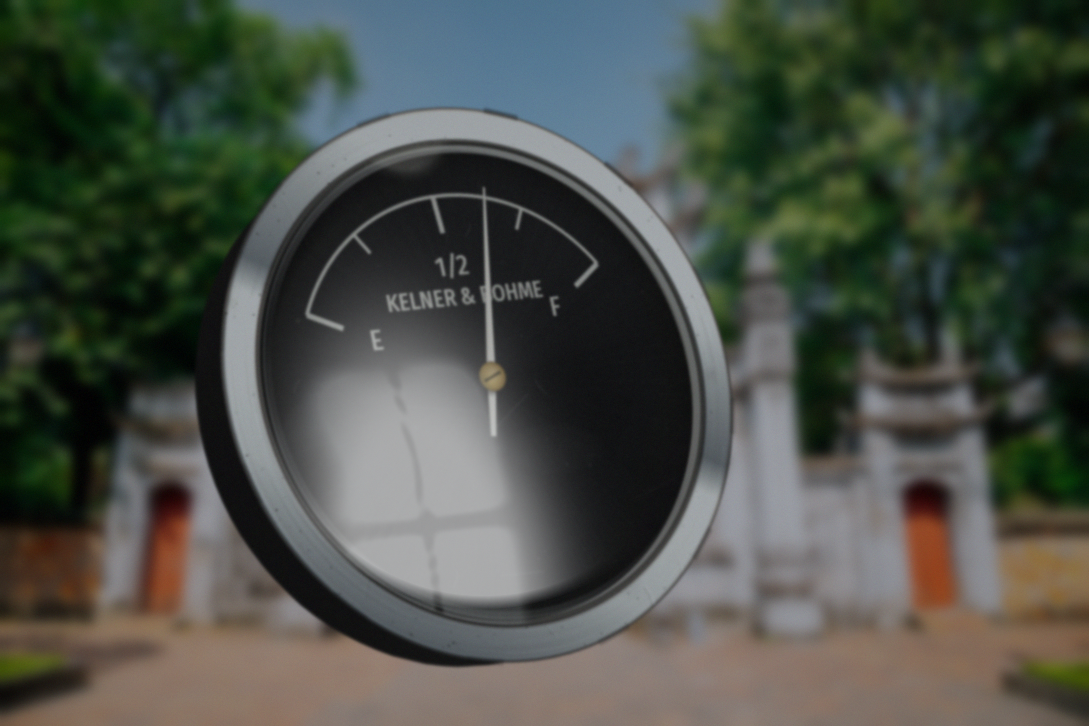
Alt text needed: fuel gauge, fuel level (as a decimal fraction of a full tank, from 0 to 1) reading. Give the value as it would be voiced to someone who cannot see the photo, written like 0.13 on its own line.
0.625
